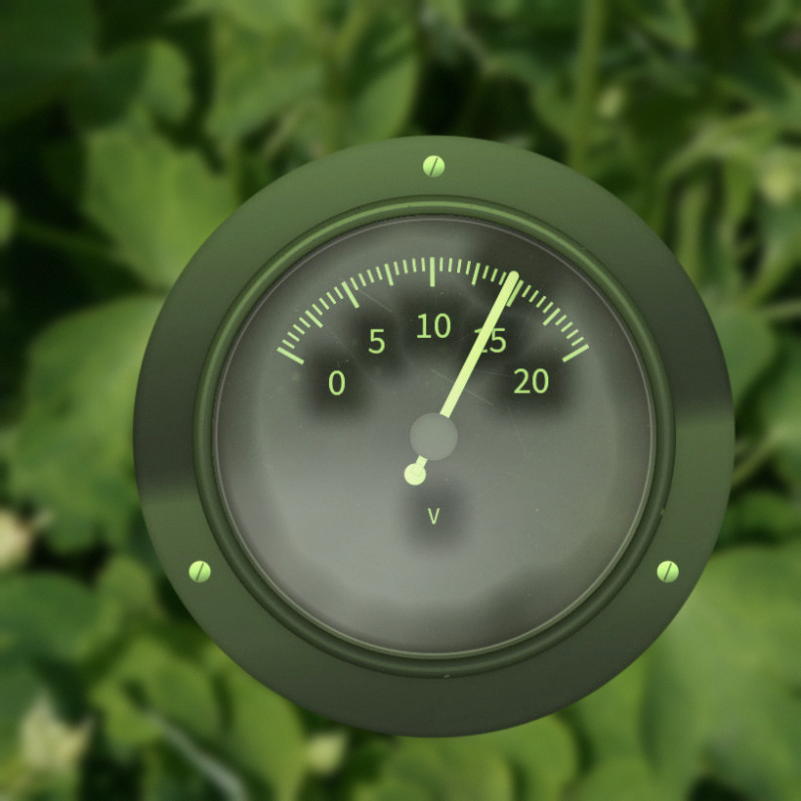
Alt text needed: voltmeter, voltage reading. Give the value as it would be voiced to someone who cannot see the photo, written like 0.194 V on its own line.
14.5 V
